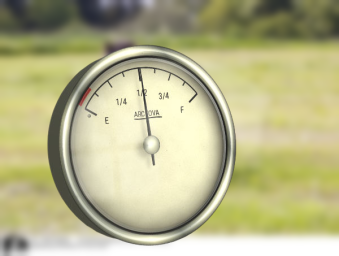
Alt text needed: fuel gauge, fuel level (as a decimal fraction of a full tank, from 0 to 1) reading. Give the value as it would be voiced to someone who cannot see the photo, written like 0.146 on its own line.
0.5
